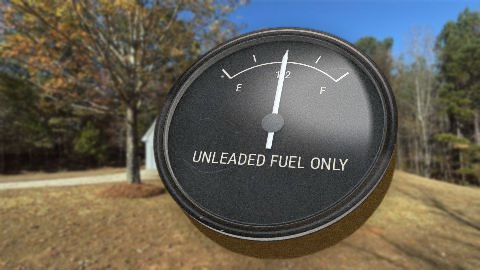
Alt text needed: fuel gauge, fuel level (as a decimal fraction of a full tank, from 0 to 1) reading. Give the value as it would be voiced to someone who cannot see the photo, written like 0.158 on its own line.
0.5
